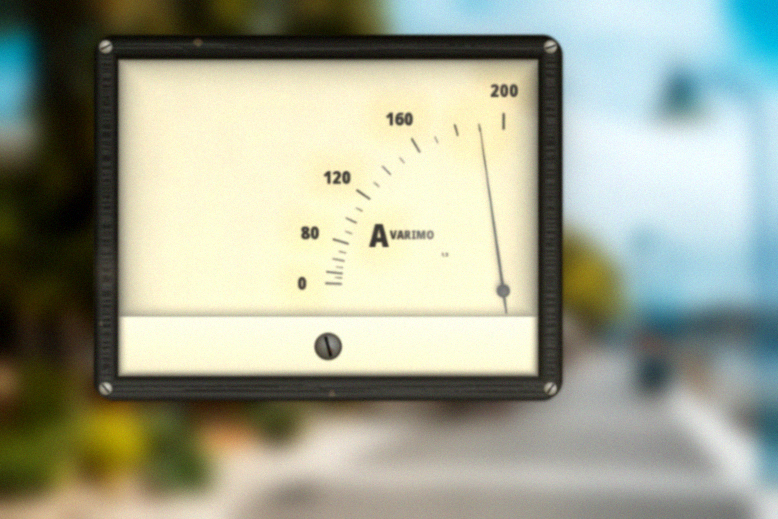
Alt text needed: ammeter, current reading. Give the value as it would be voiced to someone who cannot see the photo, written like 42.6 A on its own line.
190 A
